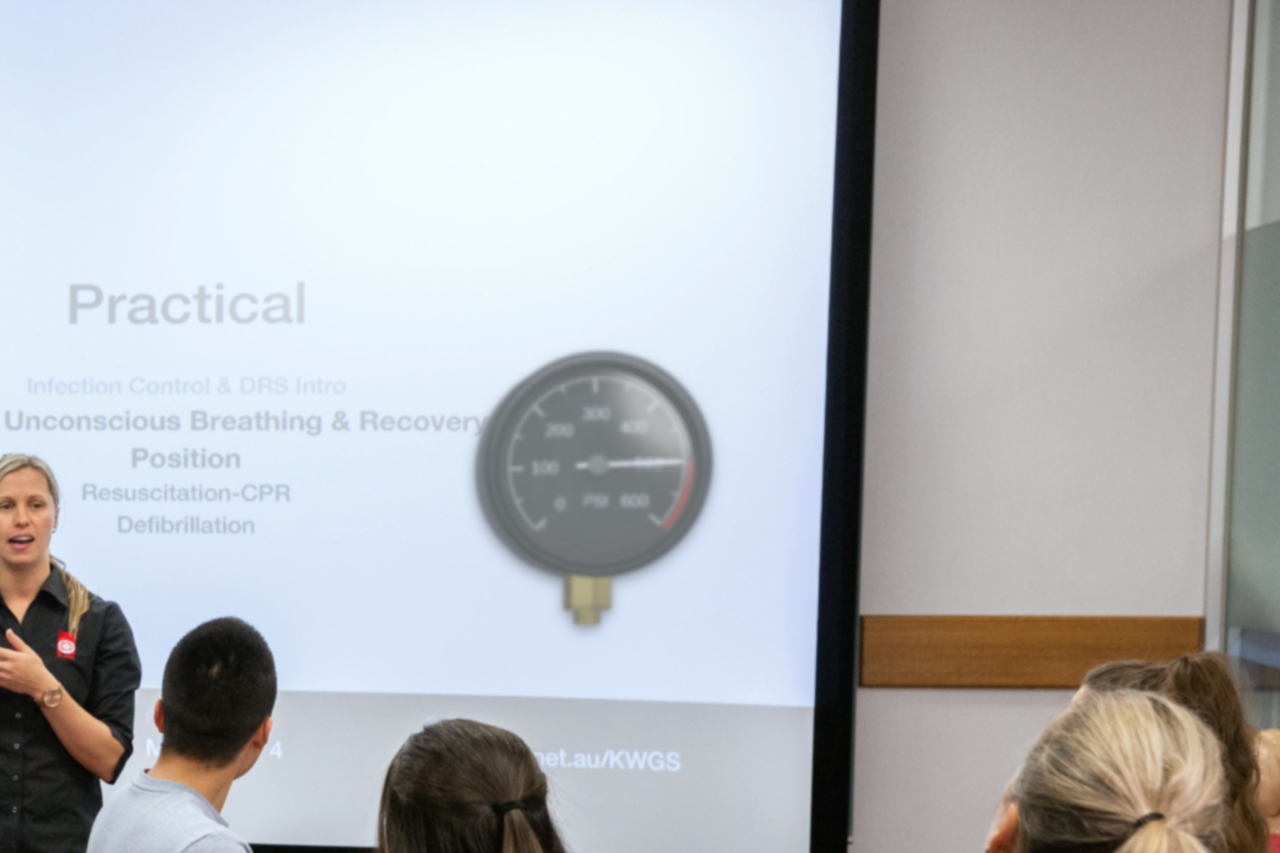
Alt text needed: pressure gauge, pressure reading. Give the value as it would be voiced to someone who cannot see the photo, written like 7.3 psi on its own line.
500 psi
